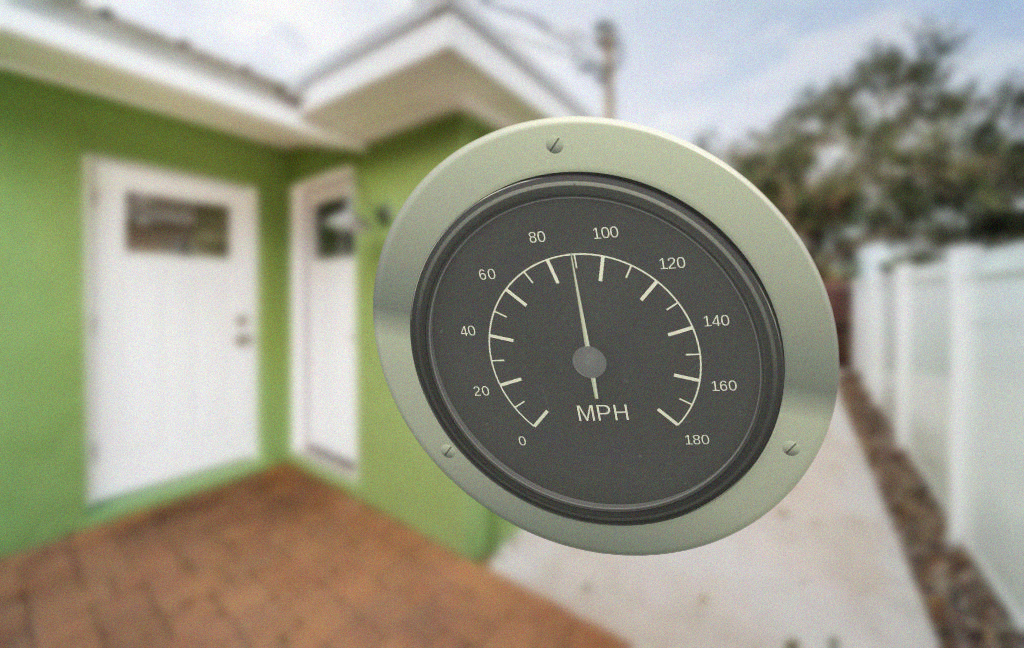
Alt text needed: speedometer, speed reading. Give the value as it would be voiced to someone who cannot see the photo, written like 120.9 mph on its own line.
90 mph
